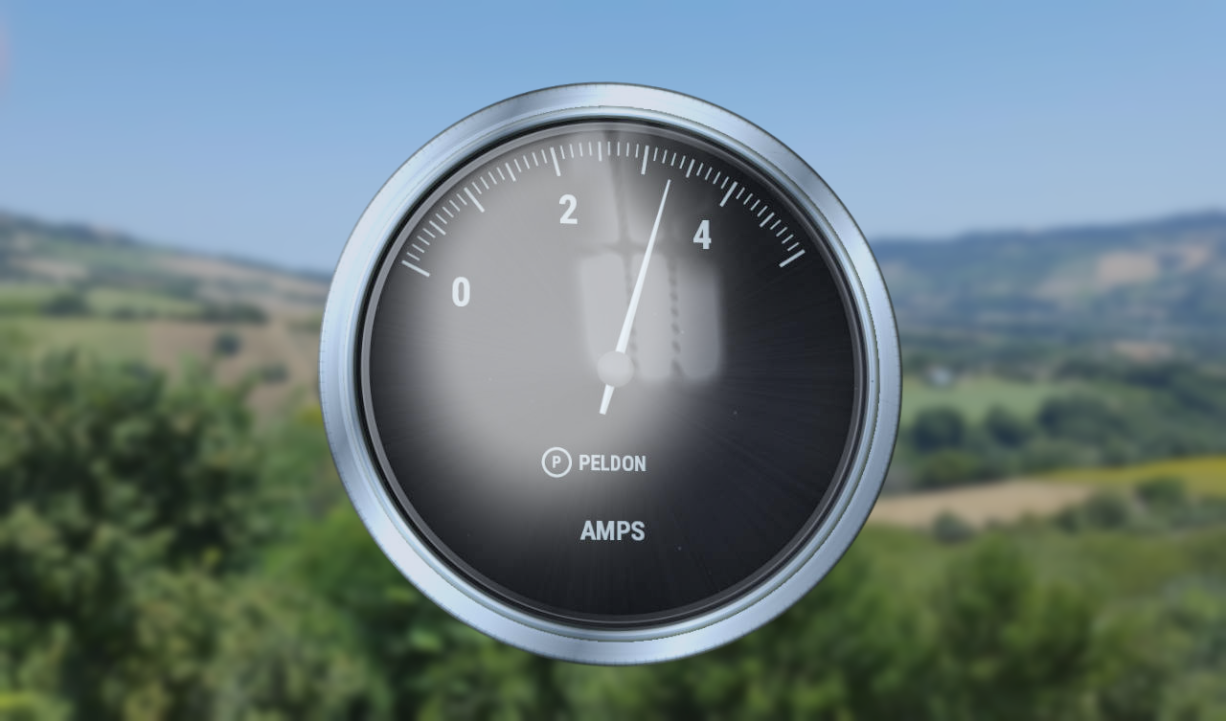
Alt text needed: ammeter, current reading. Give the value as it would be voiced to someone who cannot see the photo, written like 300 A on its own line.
3.3 A
